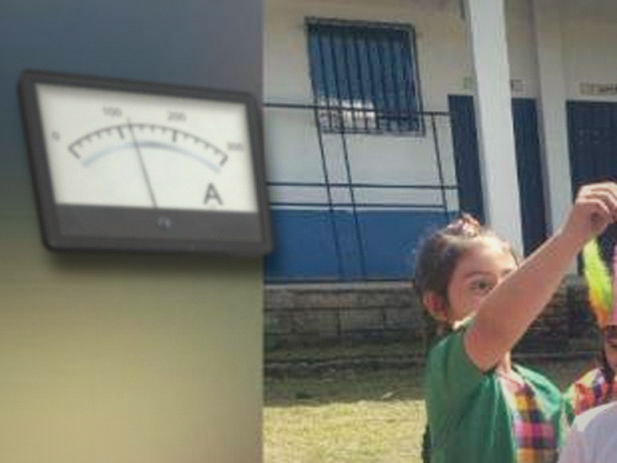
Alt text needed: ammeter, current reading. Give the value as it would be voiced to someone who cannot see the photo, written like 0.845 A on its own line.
120 A
